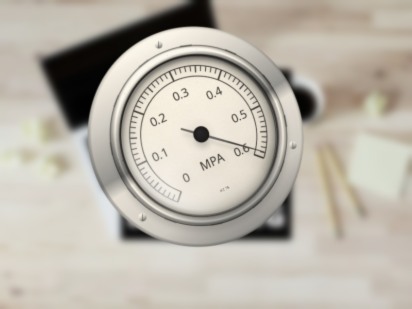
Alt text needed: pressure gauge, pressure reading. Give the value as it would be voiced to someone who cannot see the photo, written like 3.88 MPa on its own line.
0.59 MPa
